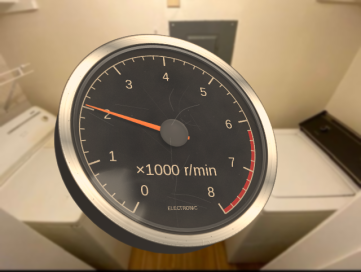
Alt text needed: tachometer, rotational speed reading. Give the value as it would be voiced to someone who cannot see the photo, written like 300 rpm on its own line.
2000 rpm
